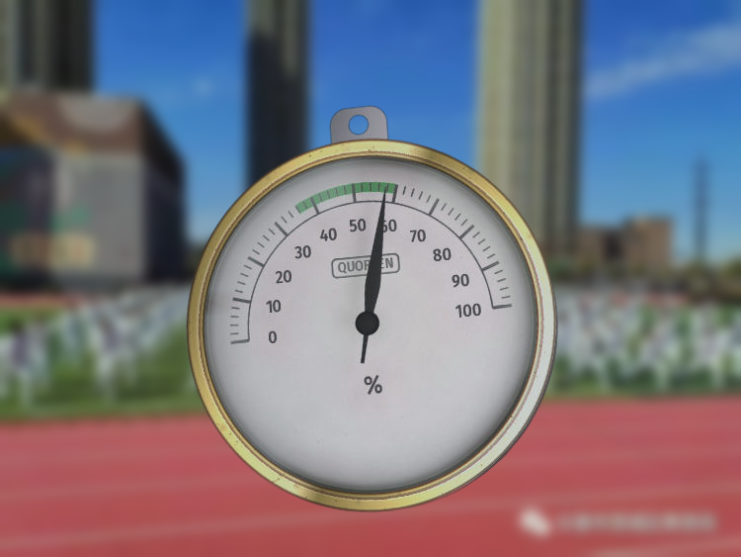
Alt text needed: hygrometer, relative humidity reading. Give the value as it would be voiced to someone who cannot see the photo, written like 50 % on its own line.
58 %
